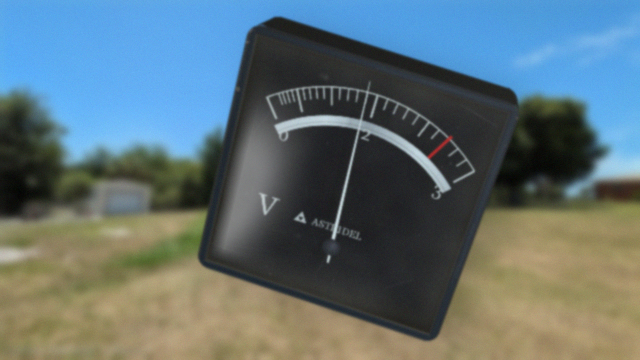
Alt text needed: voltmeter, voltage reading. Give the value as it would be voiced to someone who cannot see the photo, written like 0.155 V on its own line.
1.9 V
